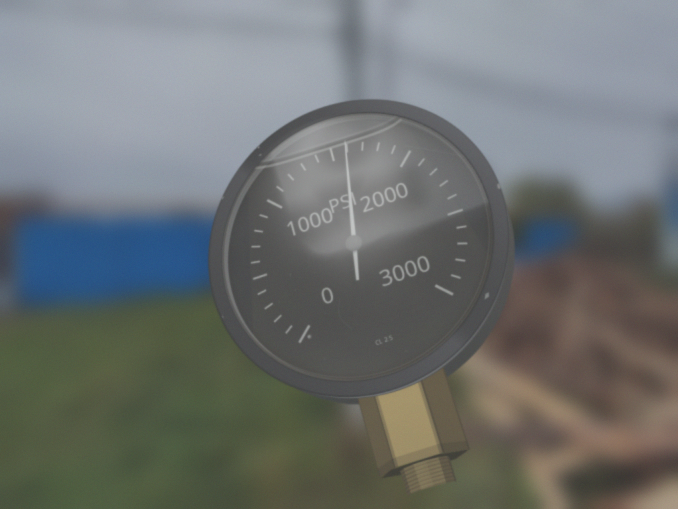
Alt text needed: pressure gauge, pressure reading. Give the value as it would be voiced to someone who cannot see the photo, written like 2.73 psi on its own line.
1600 psi
